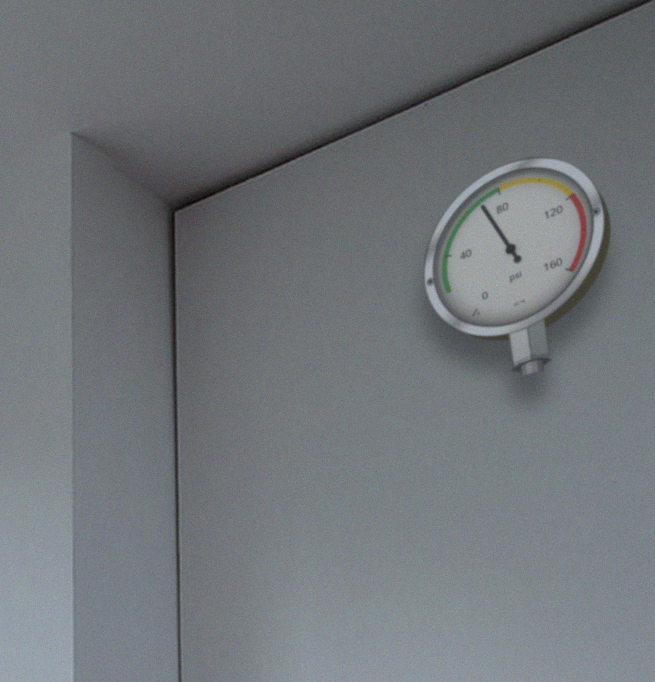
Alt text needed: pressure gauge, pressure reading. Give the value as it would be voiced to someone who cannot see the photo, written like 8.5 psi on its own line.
70 psi
